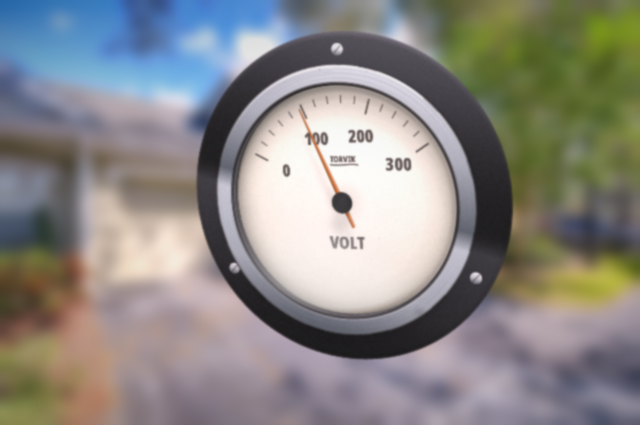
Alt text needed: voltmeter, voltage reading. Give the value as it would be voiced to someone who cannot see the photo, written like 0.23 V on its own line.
100 V
